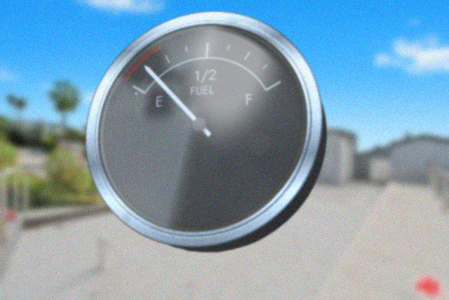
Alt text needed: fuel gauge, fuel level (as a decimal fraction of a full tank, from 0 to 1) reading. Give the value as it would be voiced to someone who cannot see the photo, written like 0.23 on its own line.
0.125
